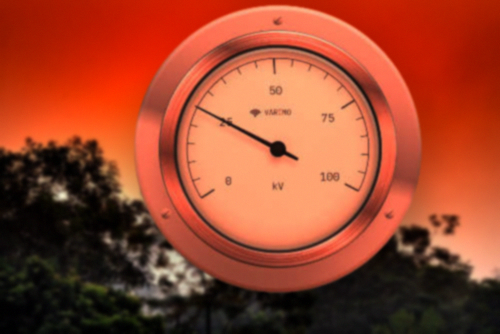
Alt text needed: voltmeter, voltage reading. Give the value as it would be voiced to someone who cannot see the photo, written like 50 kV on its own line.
25 kV
